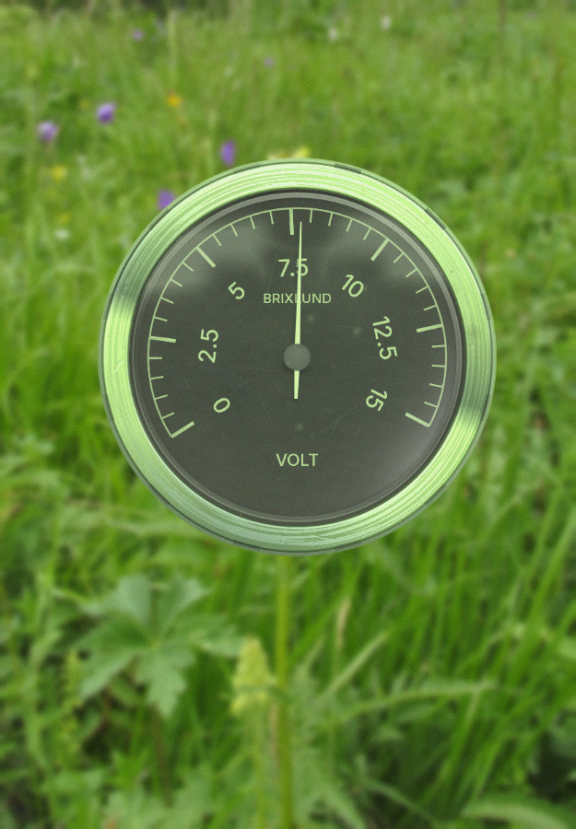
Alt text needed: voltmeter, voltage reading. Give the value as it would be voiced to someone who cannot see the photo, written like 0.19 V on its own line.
7.75 V
